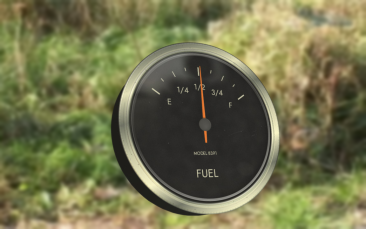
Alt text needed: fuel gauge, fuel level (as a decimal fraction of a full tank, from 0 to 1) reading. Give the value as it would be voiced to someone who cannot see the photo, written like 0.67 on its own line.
0.5
